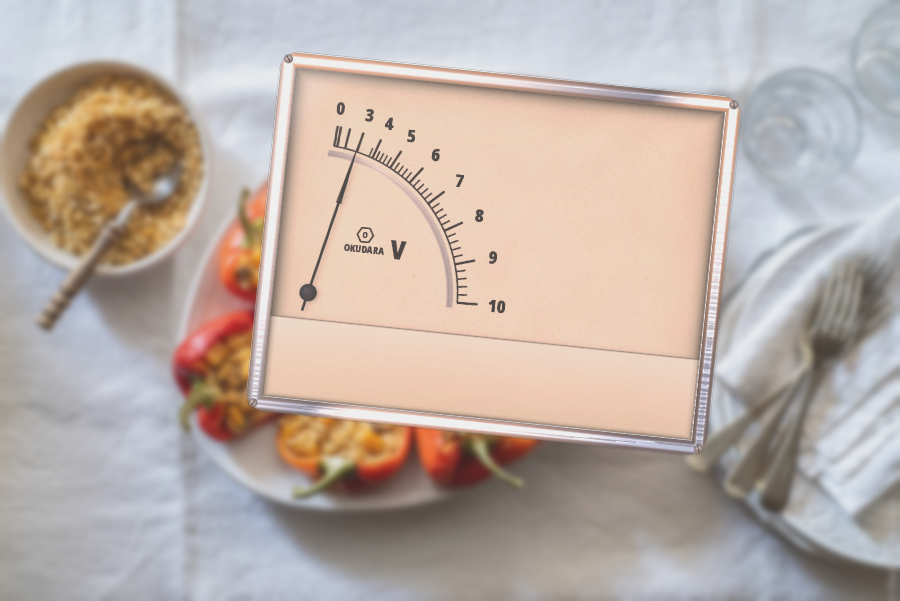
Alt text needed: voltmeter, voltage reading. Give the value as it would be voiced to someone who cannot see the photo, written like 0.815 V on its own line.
3 V
